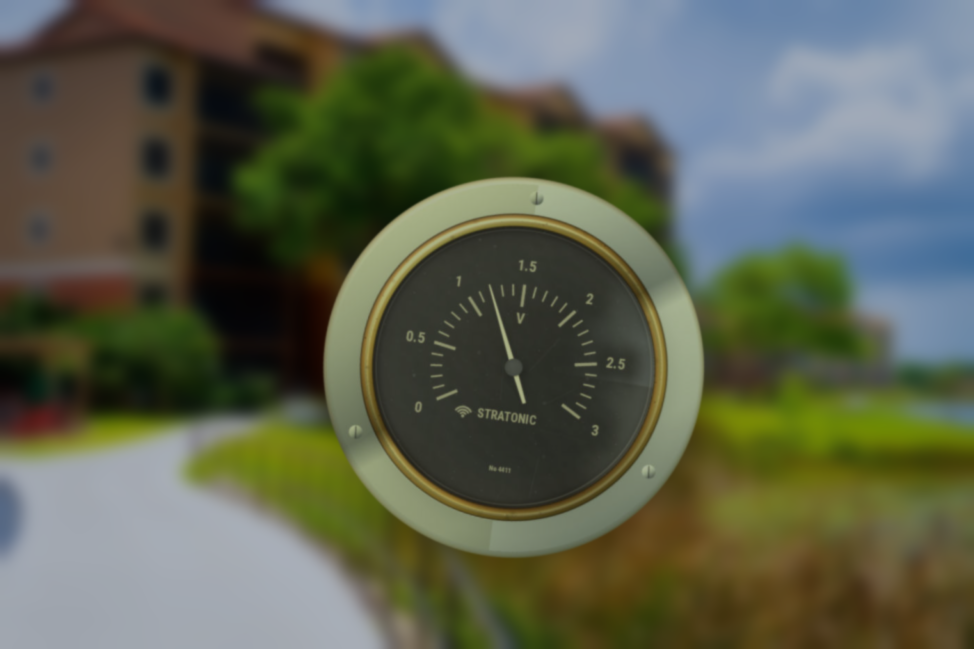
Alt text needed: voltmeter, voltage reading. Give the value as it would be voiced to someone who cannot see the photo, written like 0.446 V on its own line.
1.2 V
